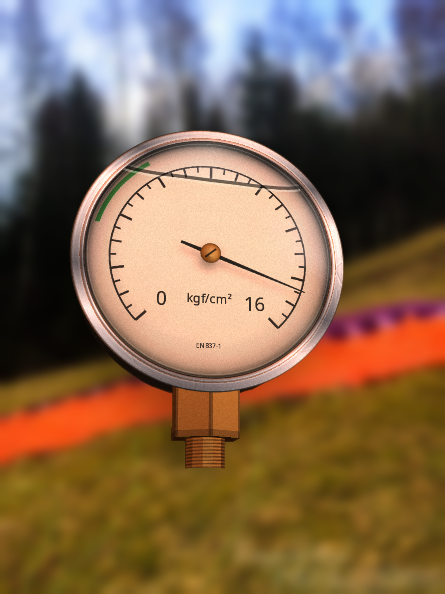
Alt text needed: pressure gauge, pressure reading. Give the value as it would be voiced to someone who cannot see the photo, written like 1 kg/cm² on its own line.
14.5 kg/cm²
